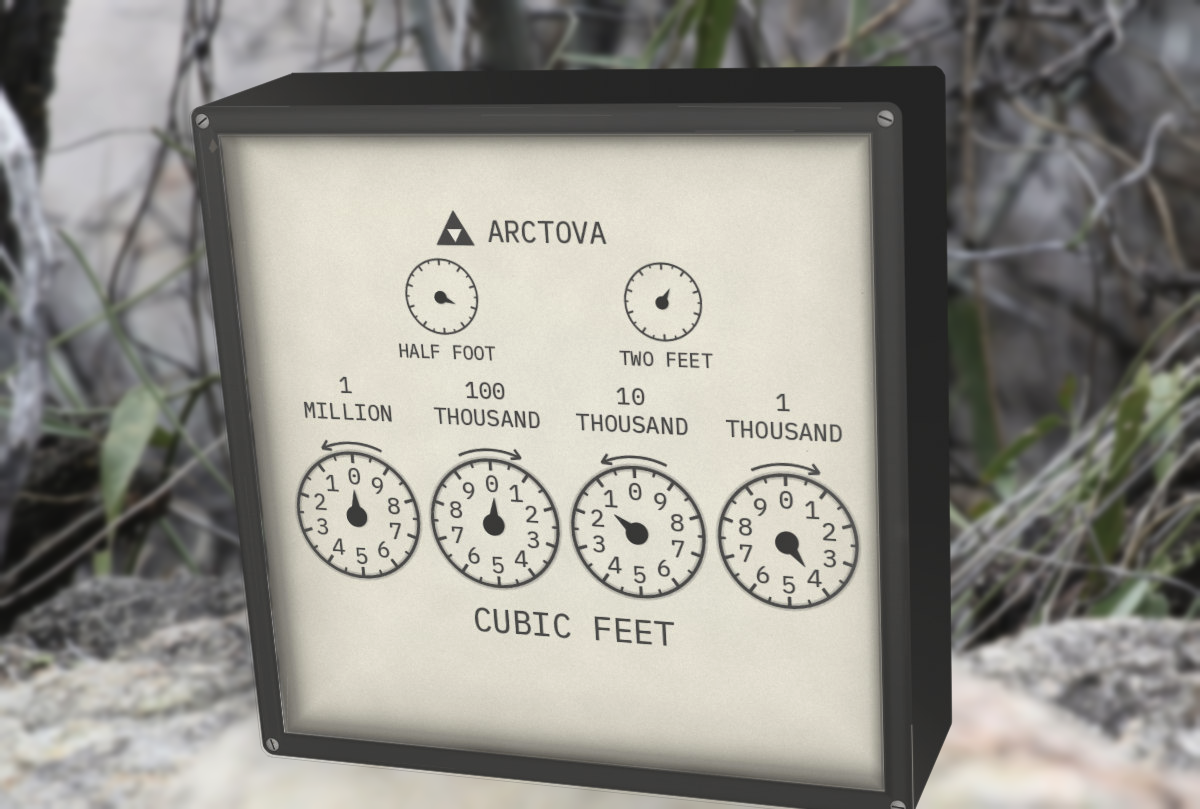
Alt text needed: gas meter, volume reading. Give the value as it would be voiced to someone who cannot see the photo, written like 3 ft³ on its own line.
1400 ft³
